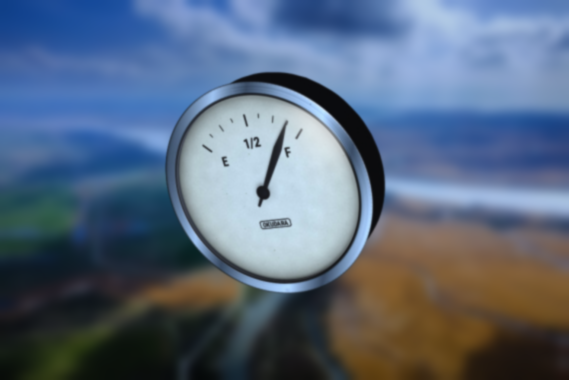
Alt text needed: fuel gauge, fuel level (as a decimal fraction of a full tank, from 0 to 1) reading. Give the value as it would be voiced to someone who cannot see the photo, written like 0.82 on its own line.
0.875
